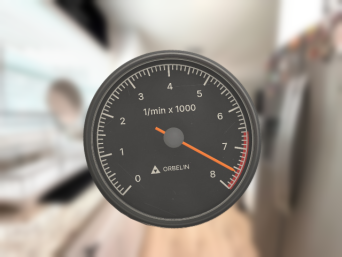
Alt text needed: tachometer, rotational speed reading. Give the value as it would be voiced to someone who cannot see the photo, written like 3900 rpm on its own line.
7600 rpm
